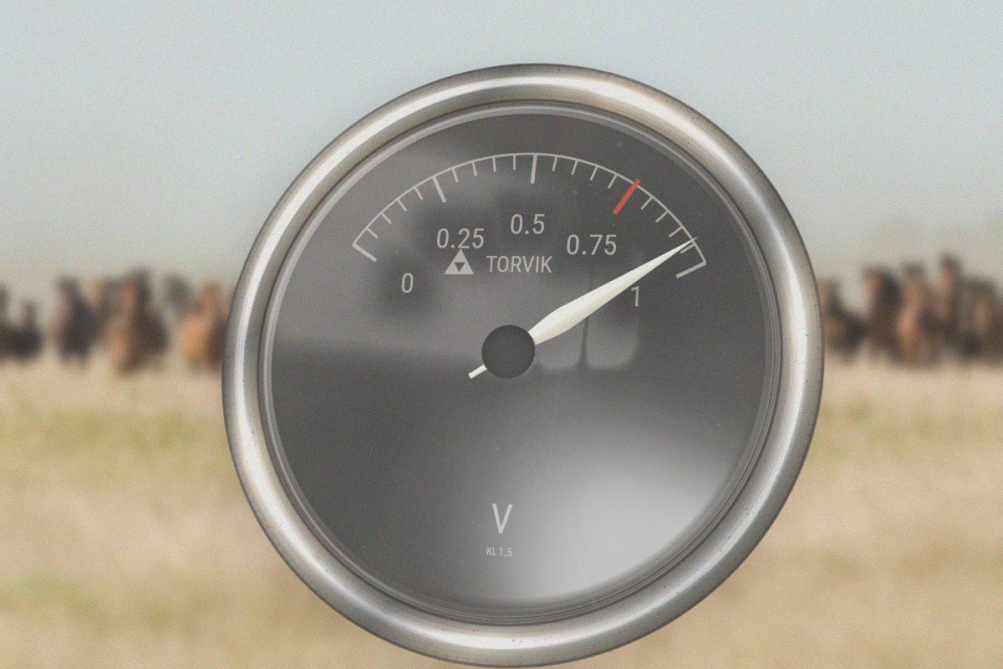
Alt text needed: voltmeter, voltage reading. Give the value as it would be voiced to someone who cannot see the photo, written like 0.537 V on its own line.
0.95 V
